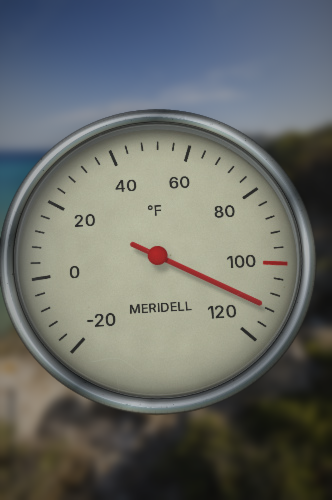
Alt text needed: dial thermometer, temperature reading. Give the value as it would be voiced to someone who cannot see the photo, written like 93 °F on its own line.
112 °F
